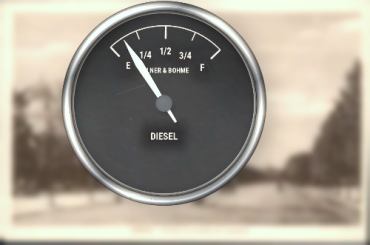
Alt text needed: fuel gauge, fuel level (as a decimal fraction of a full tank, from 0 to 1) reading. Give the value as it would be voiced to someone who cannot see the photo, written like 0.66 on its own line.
0.125
